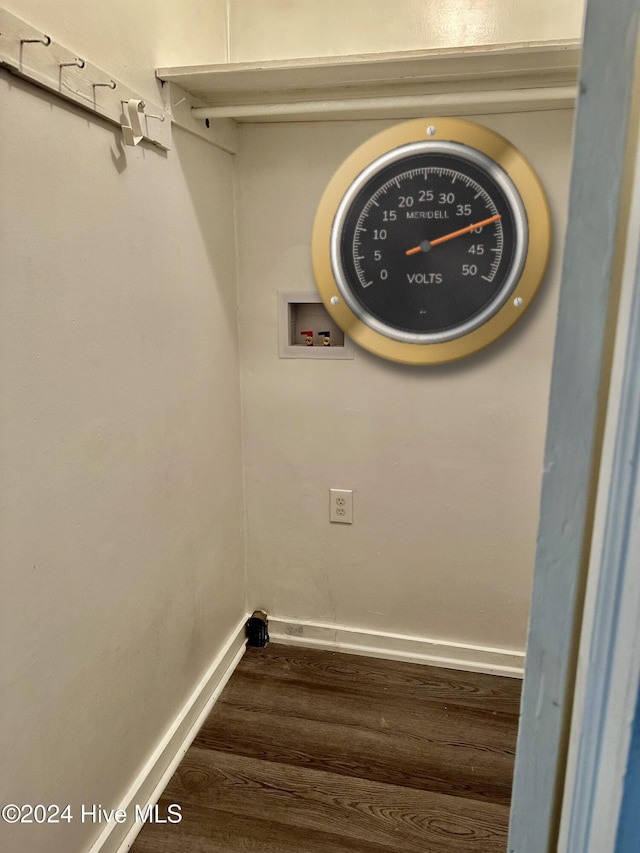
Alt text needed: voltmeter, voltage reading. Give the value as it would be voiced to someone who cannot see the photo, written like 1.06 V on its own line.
40 V
